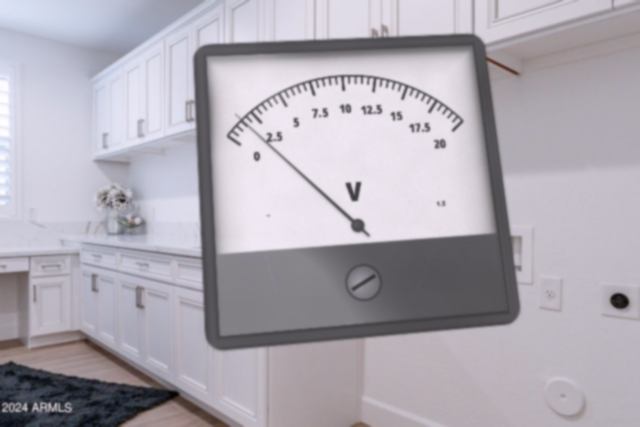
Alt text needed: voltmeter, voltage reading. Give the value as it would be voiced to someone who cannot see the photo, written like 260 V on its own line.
1.5 V
